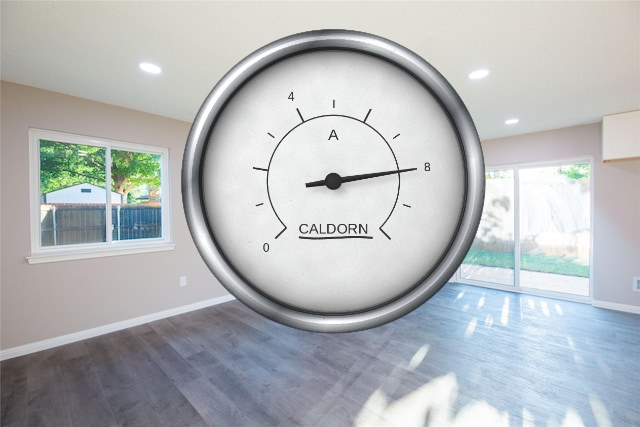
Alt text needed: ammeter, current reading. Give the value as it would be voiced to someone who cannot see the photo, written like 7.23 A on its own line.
8 A
